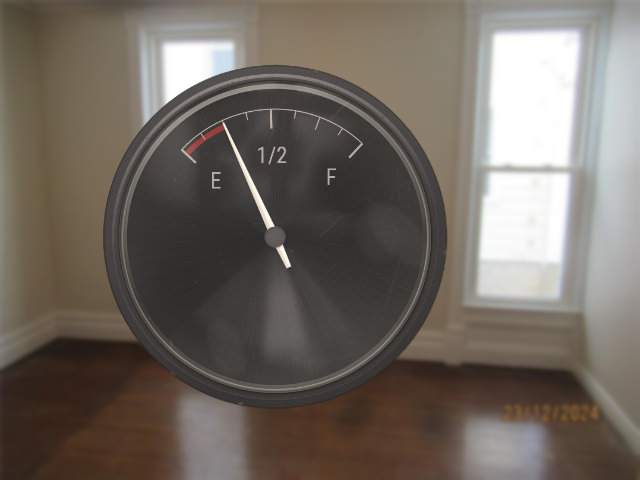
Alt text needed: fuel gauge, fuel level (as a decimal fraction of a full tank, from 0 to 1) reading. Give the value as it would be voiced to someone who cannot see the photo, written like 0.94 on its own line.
0.25
